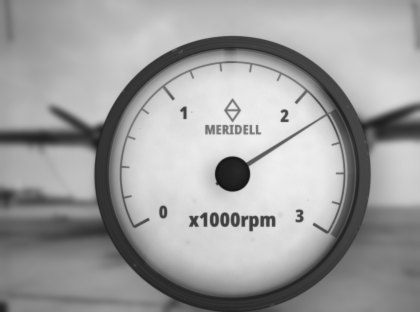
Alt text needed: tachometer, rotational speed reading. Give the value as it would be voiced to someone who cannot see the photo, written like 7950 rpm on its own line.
2200 rpm
